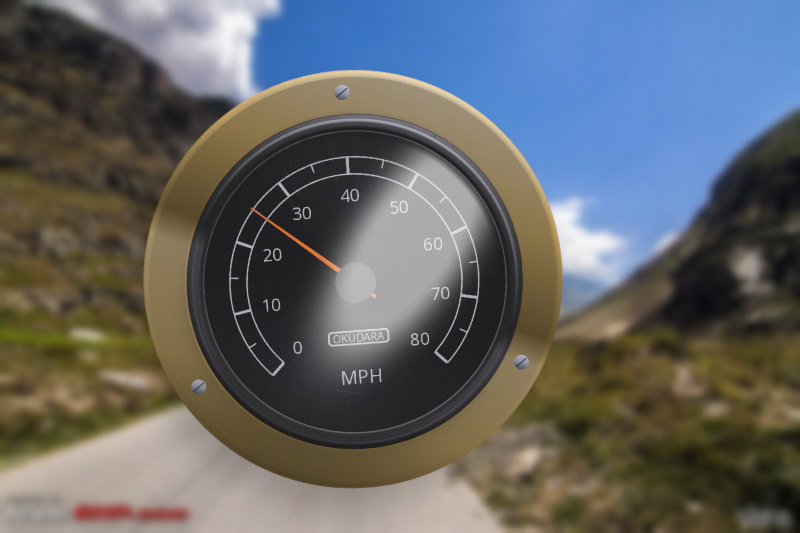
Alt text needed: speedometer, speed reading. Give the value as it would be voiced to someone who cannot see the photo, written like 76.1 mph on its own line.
25 mph
